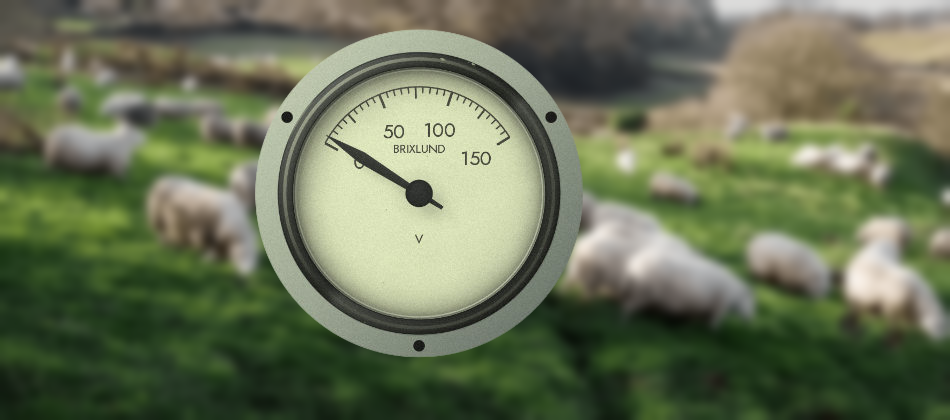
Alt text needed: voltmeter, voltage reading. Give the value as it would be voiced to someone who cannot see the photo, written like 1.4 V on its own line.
5 V
